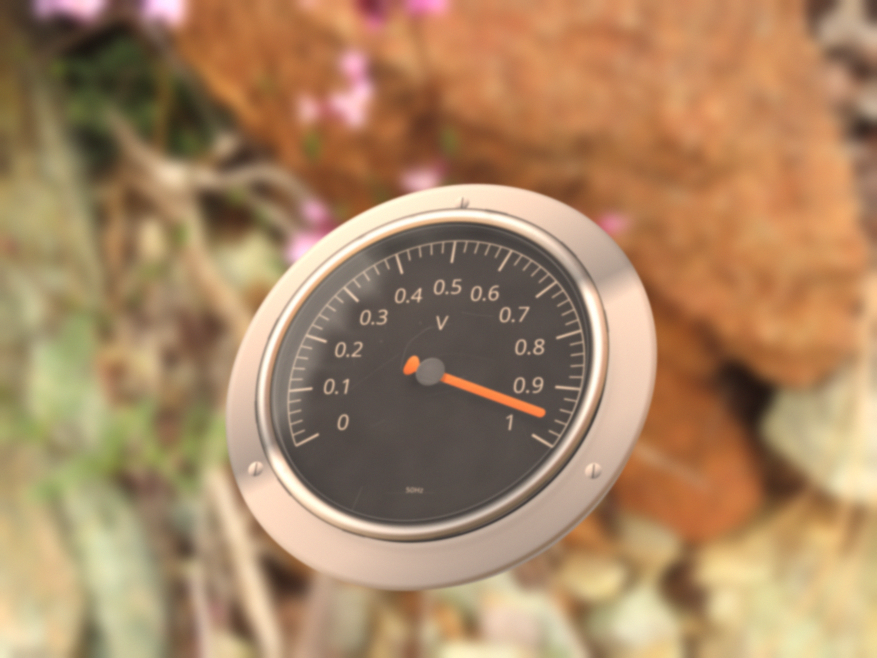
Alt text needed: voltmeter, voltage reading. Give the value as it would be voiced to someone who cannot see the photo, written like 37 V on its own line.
0.96 V
